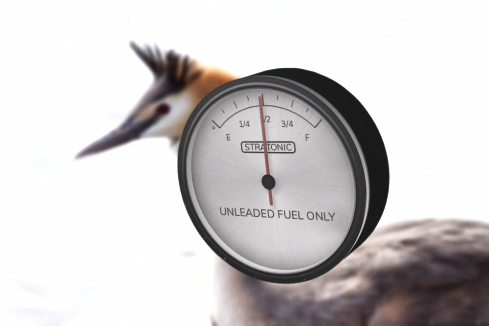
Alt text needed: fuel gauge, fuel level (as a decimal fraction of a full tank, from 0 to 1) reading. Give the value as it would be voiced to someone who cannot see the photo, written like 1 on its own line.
0.5
